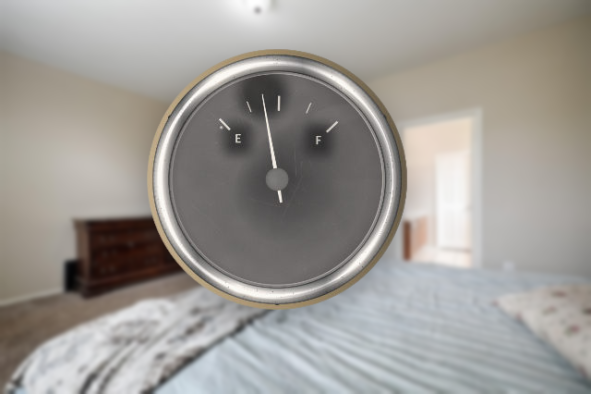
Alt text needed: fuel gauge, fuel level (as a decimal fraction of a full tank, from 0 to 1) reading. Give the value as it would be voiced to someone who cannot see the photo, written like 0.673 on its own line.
0.375
